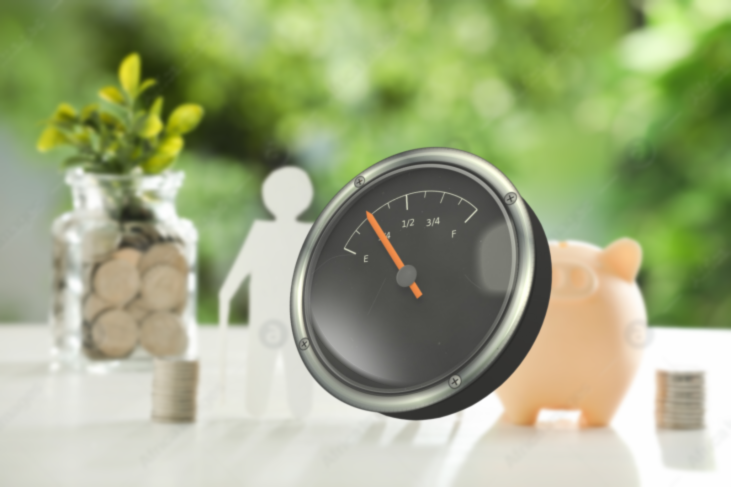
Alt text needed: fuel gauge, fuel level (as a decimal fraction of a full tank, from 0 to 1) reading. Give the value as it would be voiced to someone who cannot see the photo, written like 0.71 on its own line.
0.25
